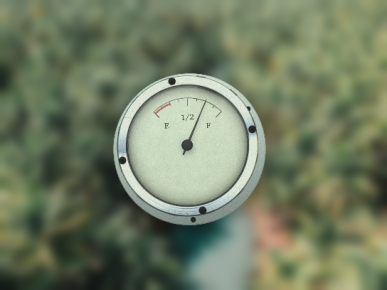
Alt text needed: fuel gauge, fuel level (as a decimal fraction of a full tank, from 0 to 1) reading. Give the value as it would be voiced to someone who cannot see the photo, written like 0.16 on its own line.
0.75
